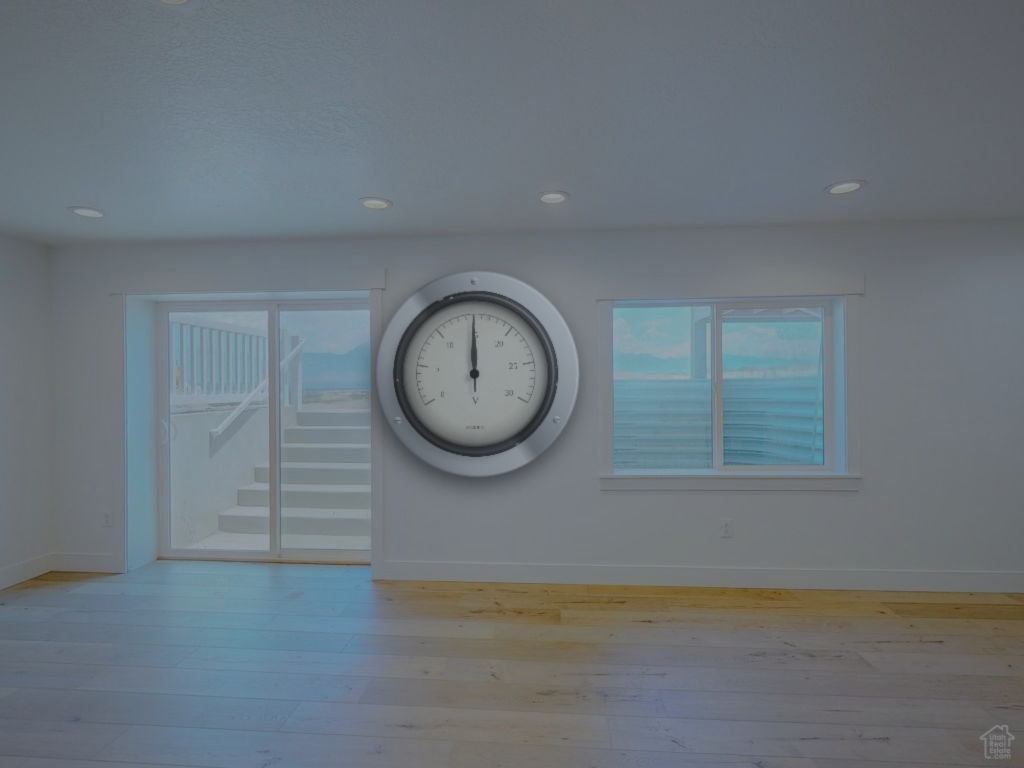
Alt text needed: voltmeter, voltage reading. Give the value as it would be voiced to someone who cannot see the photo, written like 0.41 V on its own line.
15 V
